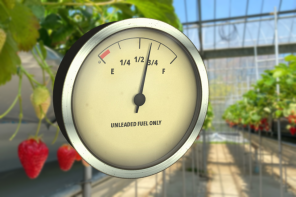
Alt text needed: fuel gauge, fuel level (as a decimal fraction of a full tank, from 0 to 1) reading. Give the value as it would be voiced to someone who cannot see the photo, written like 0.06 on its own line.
0.625
